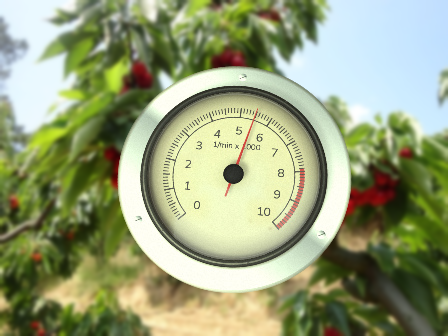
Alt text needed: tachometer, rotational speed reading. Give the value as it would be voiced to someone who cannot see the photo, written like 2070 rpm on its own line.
5500 rpm
